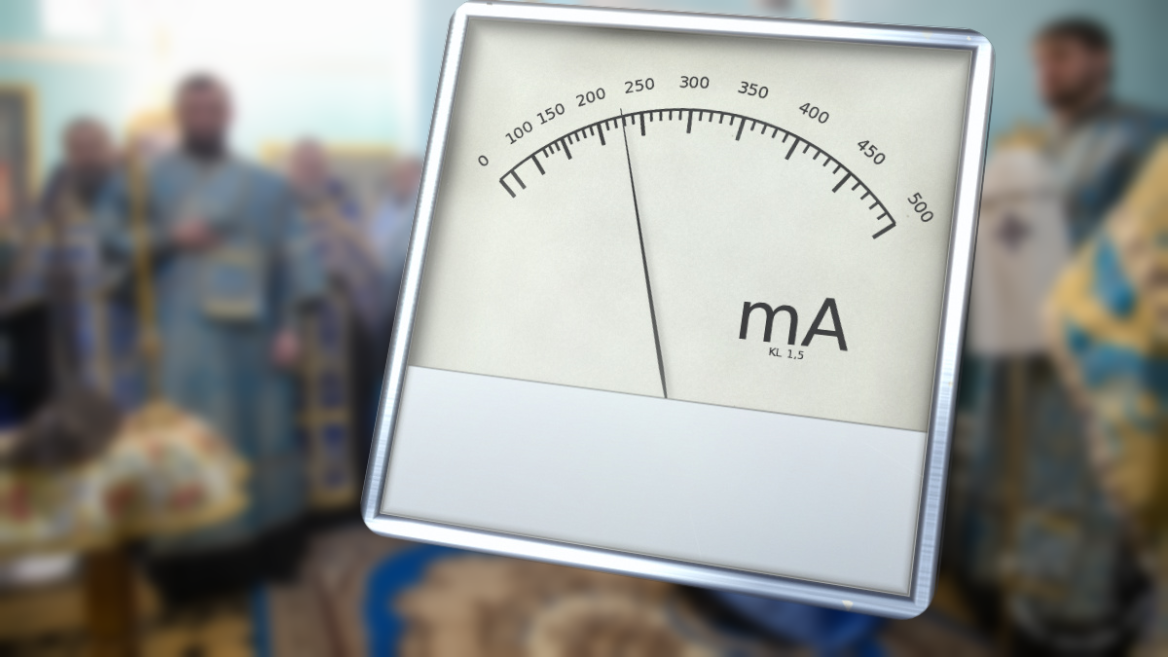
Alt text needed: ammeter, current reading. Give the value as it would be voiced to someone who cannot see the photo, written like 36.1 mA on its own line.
230 mA
